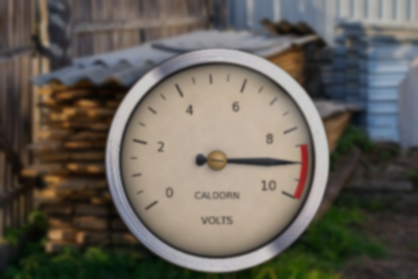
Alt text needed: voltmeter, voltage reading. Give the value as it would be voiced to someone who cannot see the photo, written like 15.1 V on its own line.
9 V
